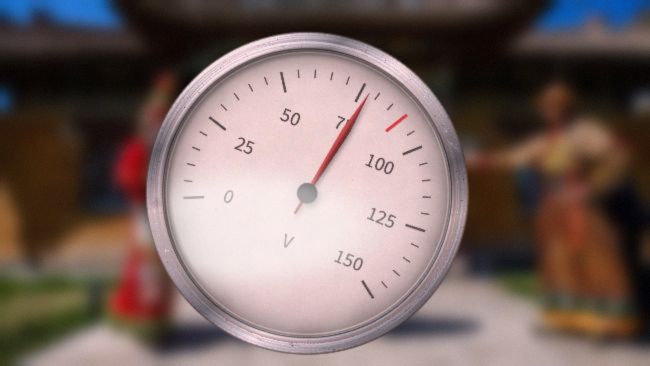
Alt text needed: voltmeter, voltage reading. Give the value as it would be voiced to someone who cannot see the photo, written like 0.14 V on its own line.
77.5 V
